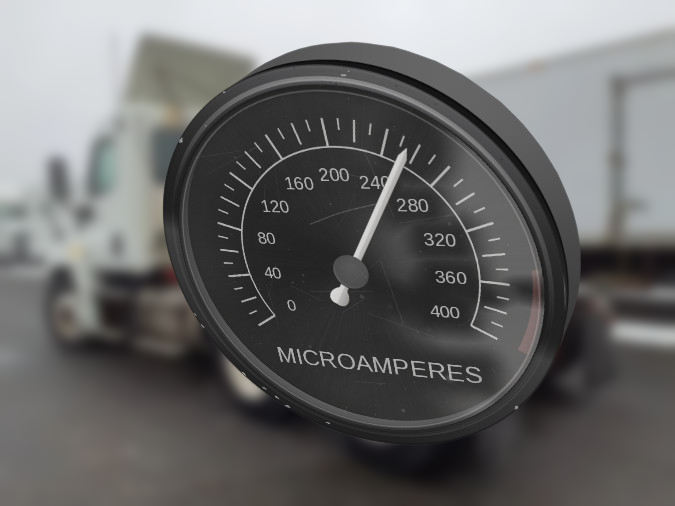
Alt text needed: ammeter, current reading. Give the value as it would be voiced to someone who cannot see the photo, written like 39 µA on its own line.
255 µA
